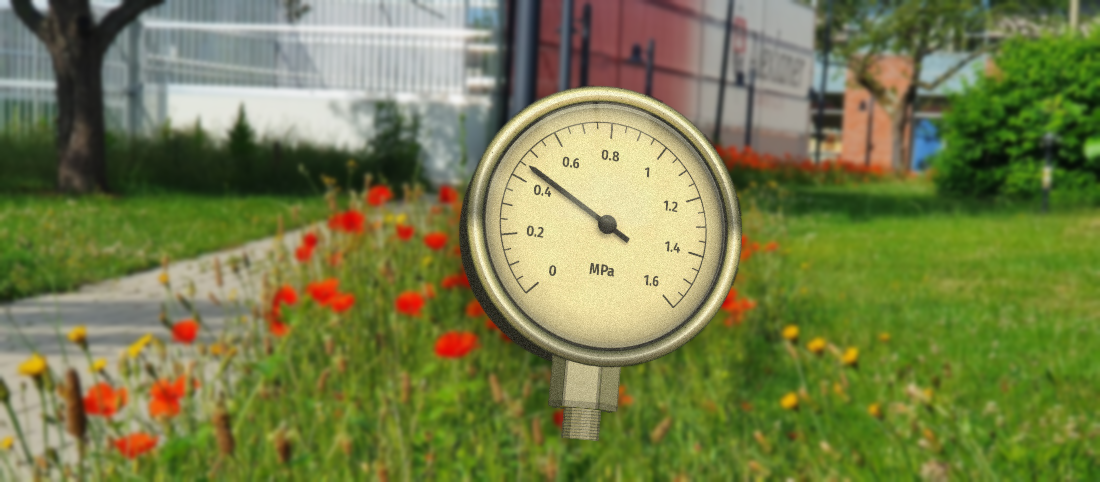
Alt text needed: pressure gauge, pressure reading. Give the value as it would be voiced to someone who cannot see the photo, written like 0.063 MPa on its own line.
0.45 MPa
